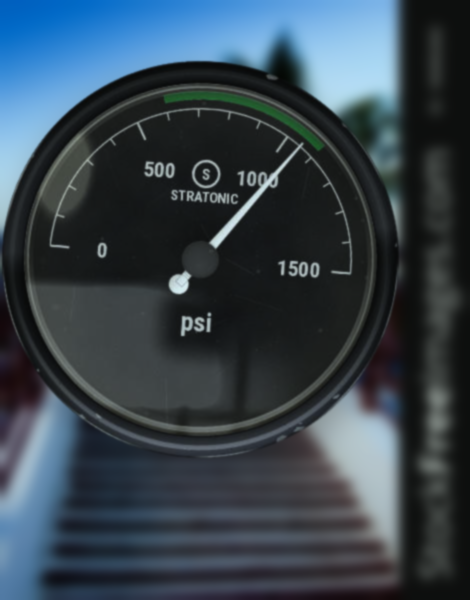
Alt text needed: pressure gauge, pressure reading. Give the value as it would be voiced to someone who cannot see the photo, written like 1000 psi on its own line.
1050 psi
